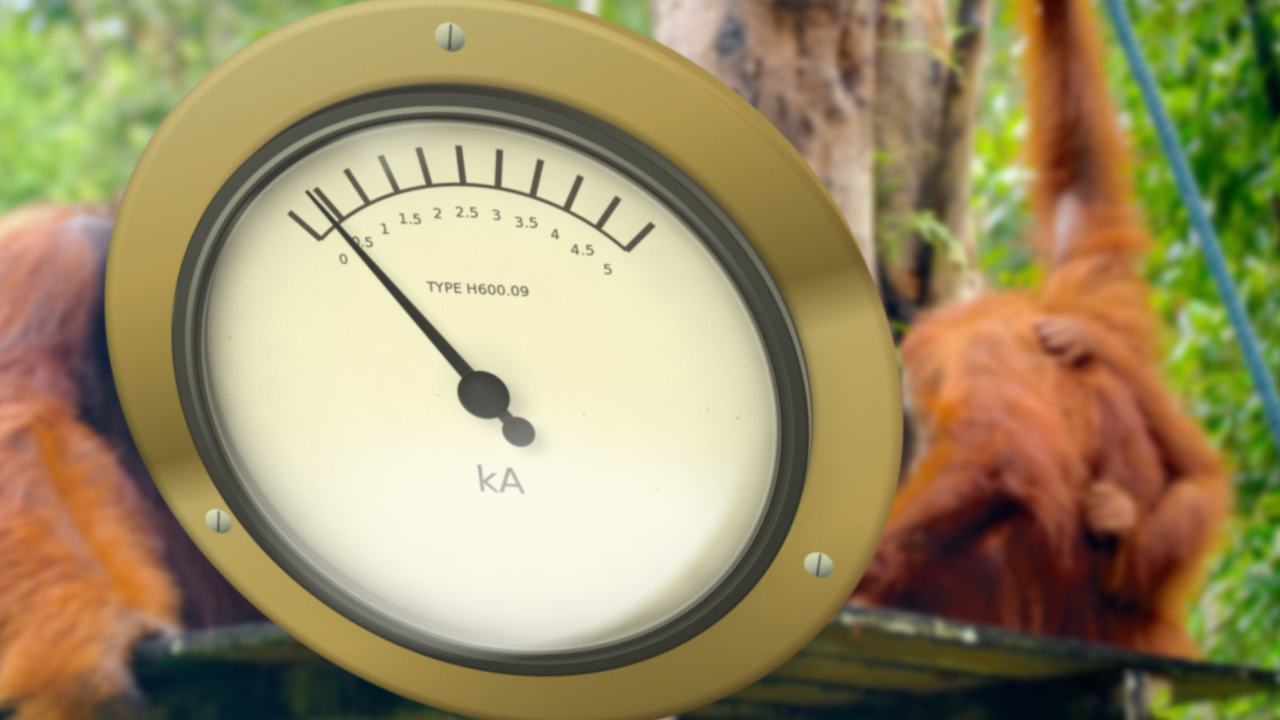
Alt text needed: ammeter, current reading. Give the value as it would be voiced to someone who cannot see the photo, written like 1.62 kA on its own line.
0.5 kA
